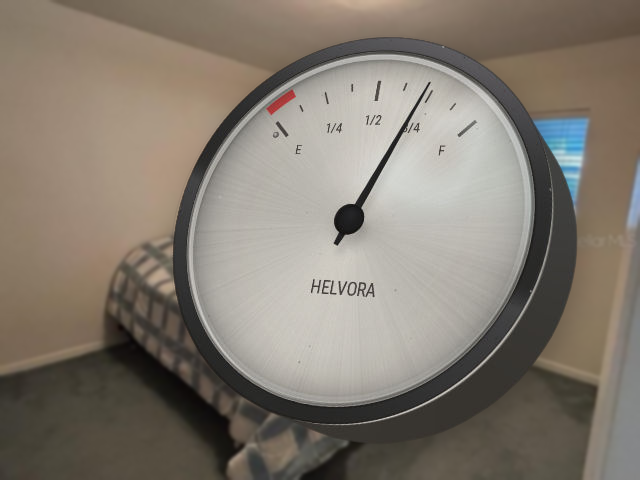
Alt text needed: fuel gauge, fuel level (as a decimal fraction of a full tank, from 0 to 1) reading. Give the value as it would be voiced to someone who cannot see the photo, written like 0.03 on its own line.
0.75
